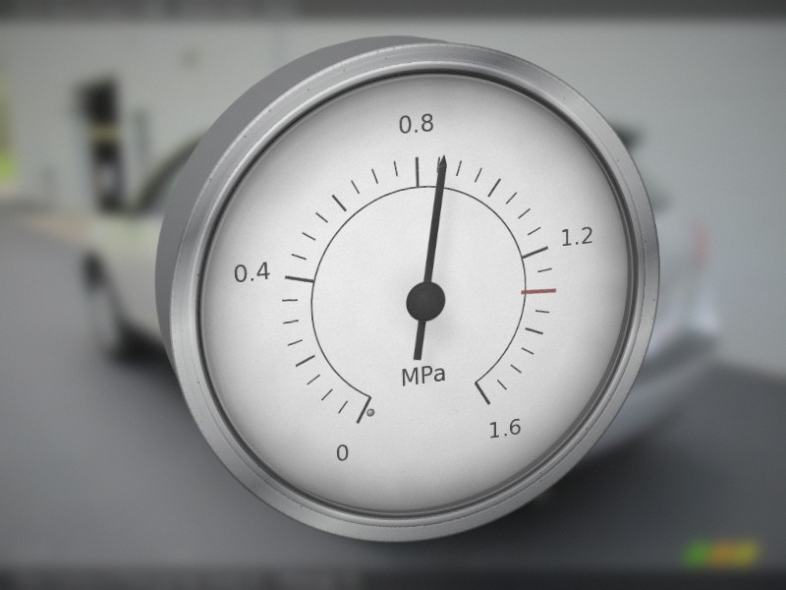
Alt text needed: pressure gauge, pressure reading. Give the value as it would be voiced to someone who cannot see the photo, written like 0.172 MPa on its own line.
0.85 MPa
